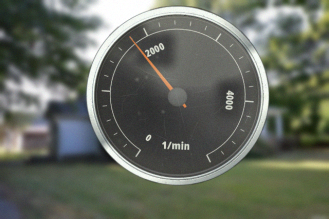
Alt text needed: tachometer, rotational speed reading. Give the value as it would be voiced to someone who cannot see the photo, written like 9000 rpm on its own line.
1800 rpm
